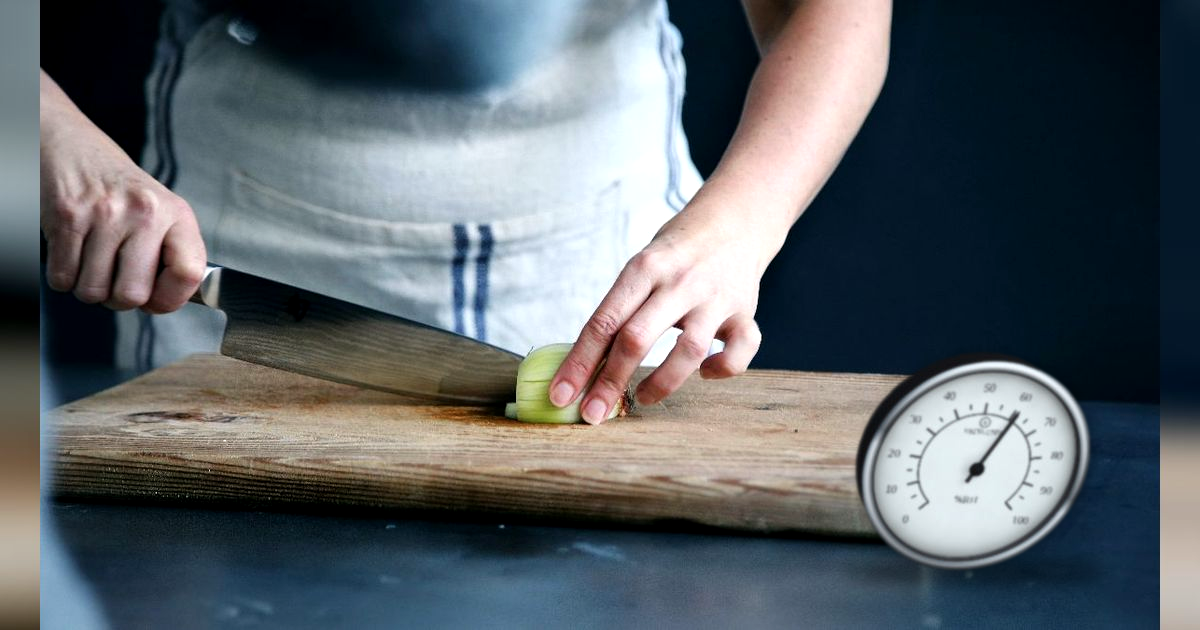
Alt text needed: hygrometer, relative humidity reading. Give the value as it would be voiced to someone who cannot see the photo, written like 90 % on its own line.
60 %
